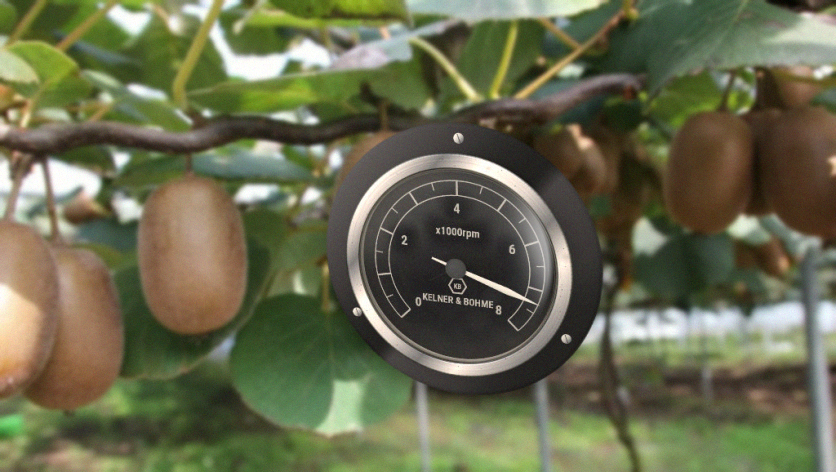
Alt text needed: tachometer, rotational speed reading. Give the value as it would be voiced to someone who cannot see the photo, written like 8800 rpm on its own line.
7250 rpm
